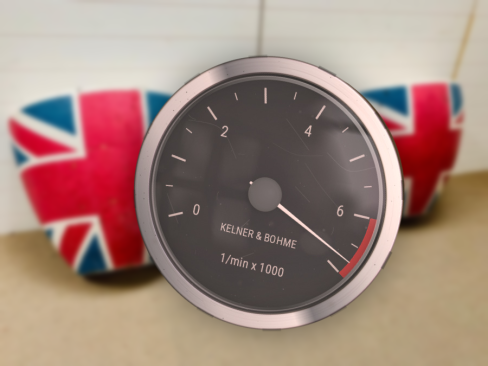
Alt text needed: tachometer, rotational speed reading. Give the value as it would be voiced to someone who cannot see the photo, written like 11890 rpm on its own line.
6750 rpm
